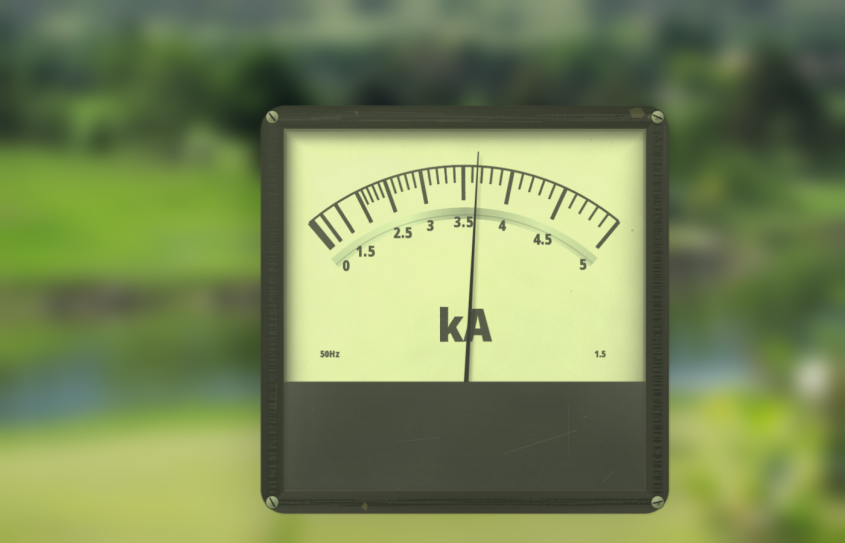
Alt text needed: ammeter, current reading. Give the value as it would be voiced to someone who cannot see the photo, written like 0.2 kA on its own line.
3.65 kA
